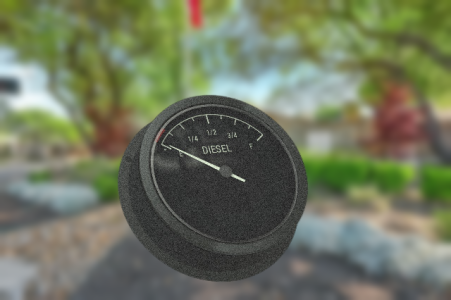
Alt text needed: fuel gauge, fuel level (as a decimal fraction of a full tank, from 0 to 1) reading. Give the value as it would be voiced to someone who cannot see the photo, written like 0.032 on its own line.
0
